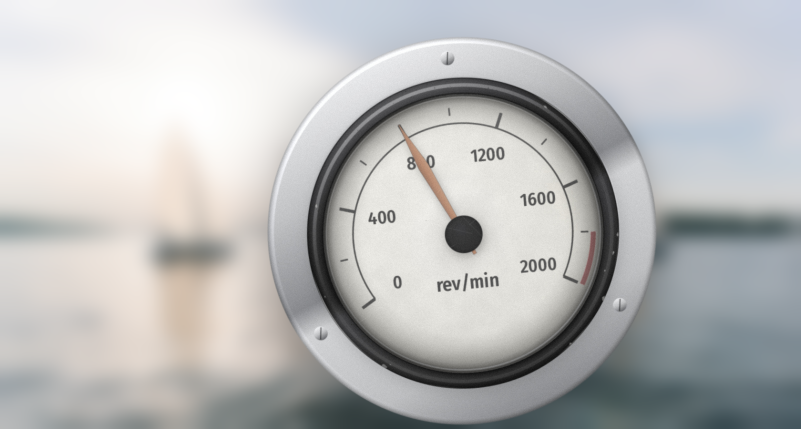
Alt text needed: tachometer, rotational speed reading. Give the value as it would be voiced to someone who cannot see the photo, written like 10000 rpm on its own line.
800 rpm
